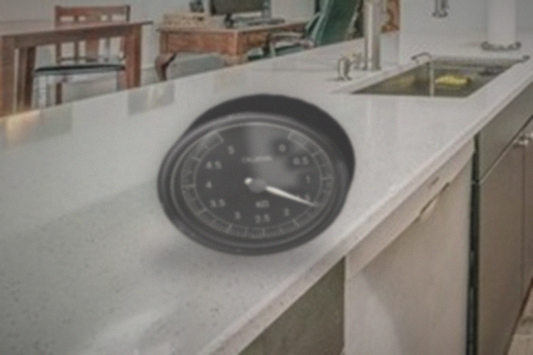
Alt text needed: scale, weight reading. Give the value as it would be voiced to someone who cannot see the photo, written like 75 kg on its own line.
1.5 kg
